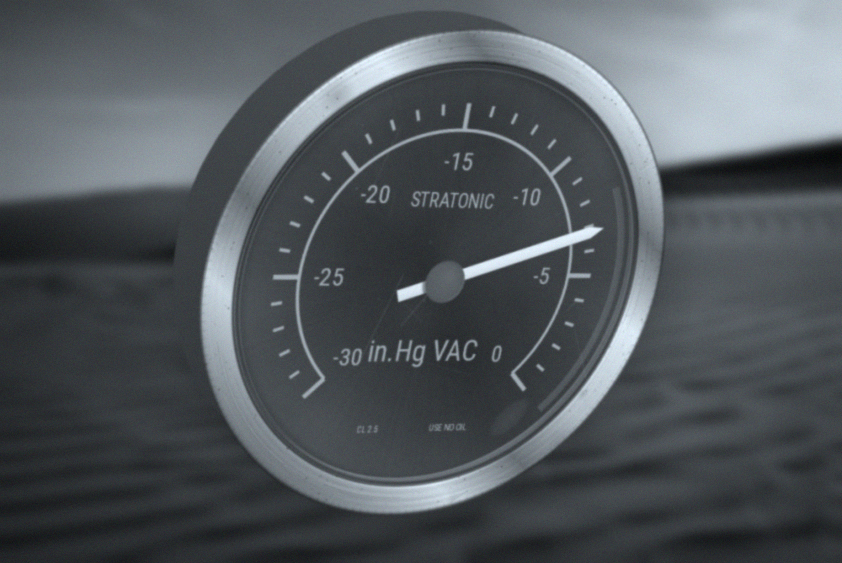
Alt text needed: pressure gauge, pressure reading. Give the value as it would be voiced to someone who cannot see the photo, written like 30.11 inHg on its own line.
-7 inHg
